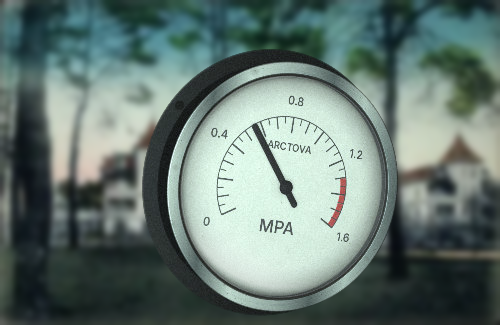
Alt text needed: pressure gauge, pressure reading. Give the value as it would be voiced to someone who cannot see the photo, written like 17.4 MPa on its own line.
0.55 MPa
